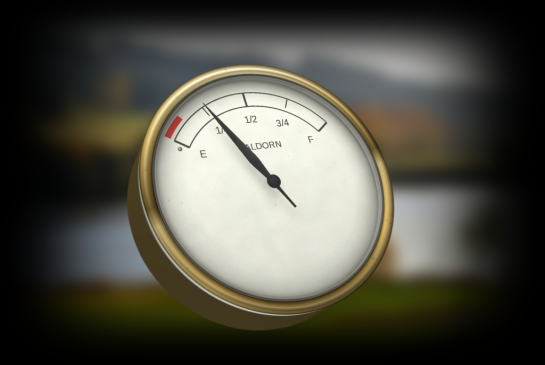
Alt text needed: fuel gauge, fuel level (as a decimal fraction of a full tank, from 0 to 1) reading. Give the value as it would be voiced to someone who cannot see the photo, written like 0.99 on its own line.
0.25
